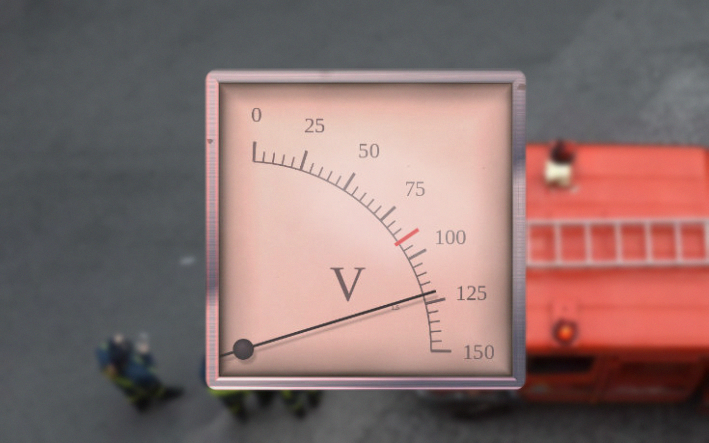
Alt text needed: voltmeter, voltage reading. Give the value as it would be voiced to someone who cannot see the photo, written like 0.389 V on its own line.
120 V
